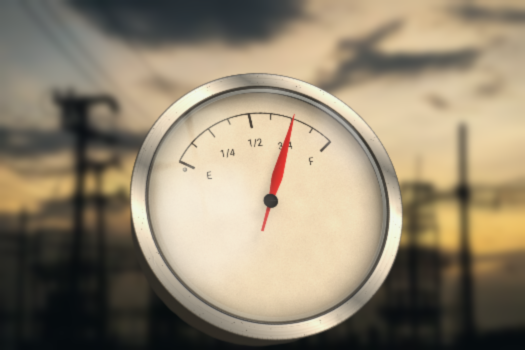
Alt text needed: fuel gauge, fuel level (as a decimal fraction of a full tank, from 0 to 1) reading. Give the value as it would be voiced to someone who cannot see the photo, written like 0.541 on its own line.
0.75
